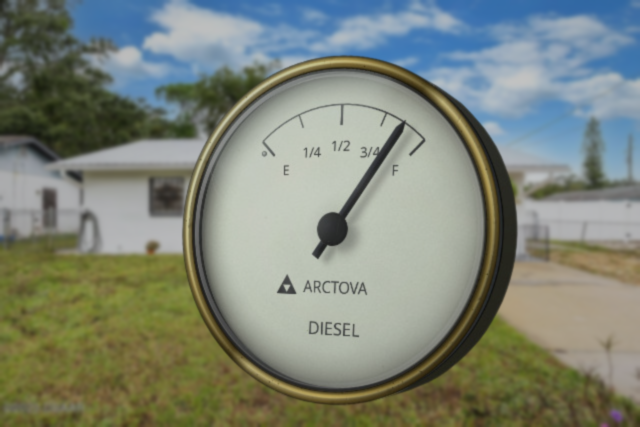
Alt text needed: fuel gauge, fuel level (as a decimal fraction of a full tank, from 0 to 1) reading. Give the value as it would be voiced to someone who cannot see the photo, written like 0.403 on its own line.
0.875
